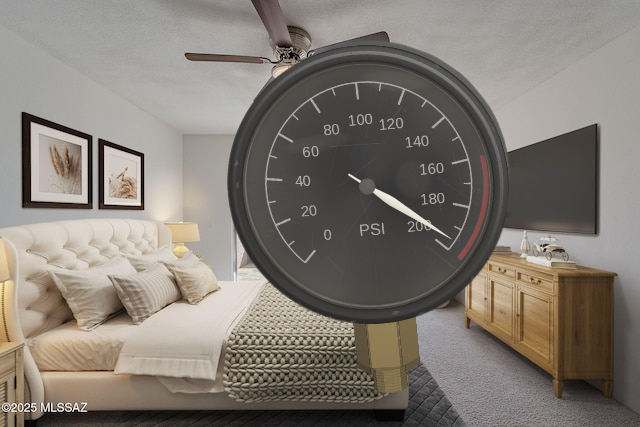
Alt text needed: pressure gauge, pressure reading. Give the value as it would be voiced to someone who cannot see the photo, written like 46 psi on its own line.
195 psi
